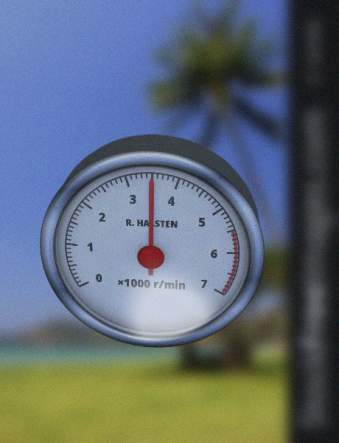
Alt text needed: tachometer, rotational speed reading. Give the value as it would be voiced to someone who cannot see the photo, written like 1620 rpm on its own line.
3500 rpm
